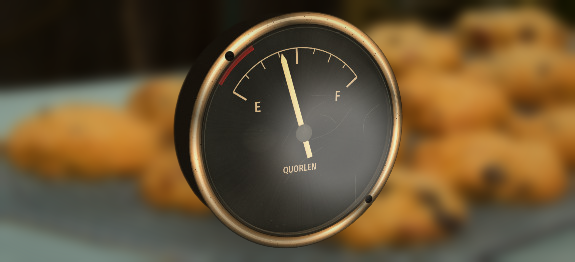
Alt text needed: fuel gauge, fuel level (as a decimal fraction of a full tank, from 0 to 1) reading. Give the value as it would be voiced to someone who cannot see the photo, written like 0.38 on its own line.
0.375
